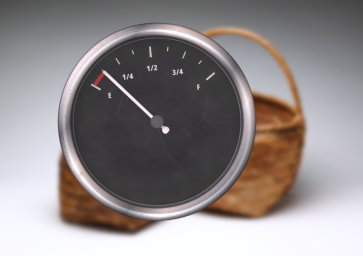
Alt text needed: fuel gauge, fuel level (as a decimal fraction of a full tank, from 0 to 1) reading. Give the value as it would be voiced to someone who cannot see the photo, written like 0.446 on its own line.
0.125
